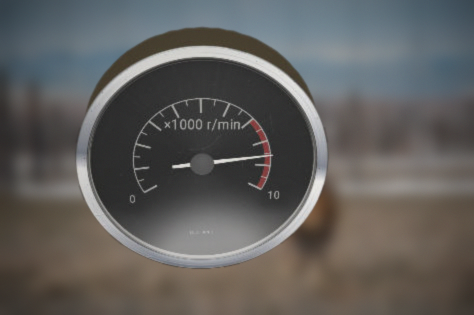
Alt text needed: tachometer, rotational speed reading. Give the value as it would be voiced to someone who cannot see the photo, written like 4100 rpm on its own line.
8500 rpm
